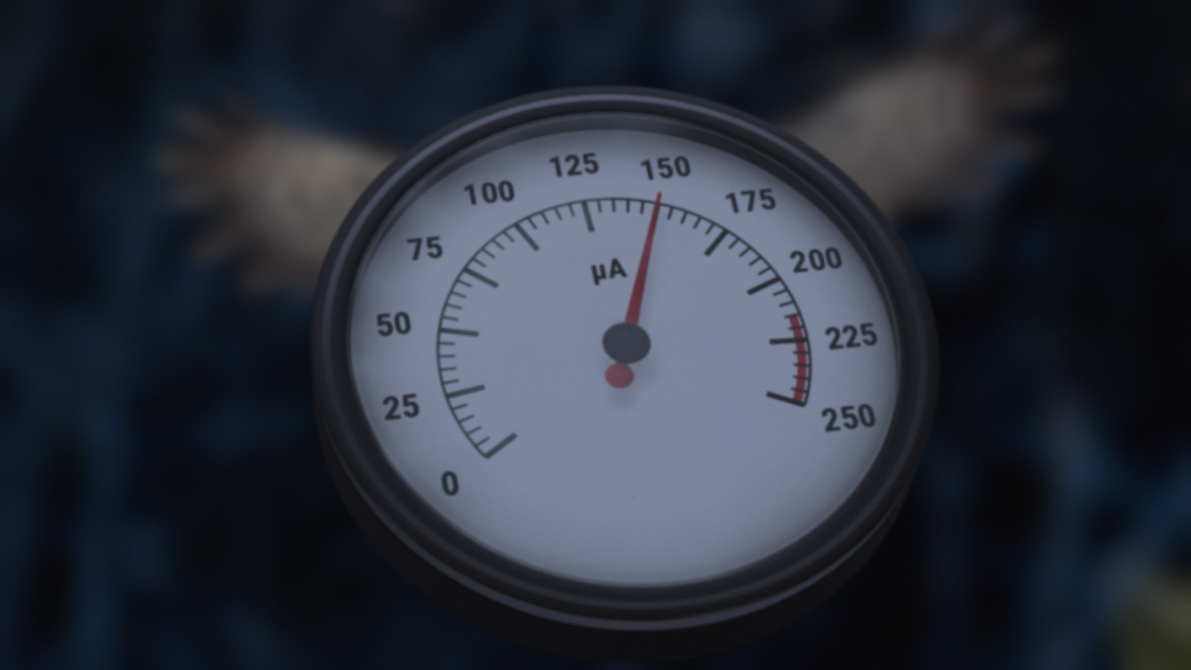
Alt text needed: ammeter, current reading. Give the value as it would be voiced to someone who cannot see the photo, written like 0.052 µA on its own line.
150 µA
